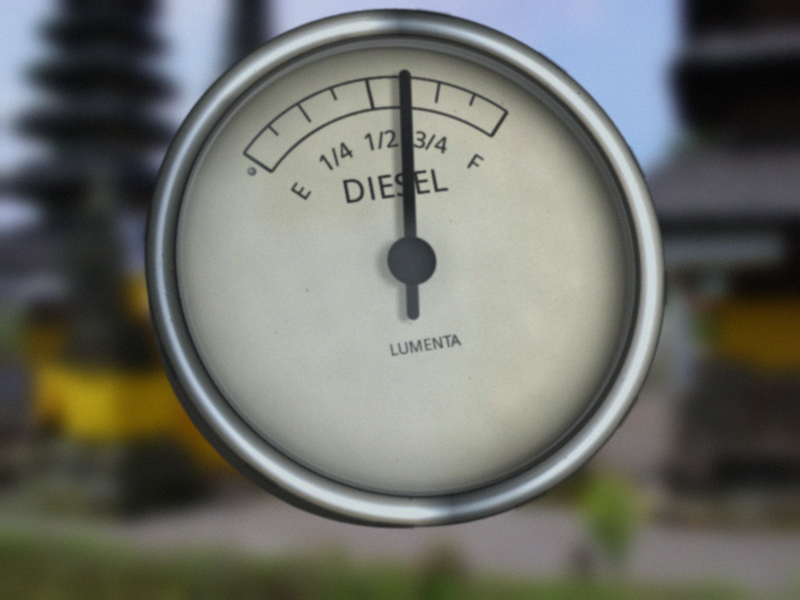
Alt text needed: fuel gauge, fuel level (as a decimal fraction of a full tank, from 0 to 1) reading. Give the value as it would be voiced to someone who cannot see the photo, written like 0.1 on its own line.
0.625
